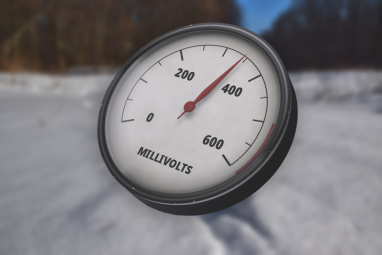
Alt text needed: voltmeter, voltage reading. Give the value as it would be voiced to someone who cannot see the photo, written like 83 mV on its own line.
350 mV
